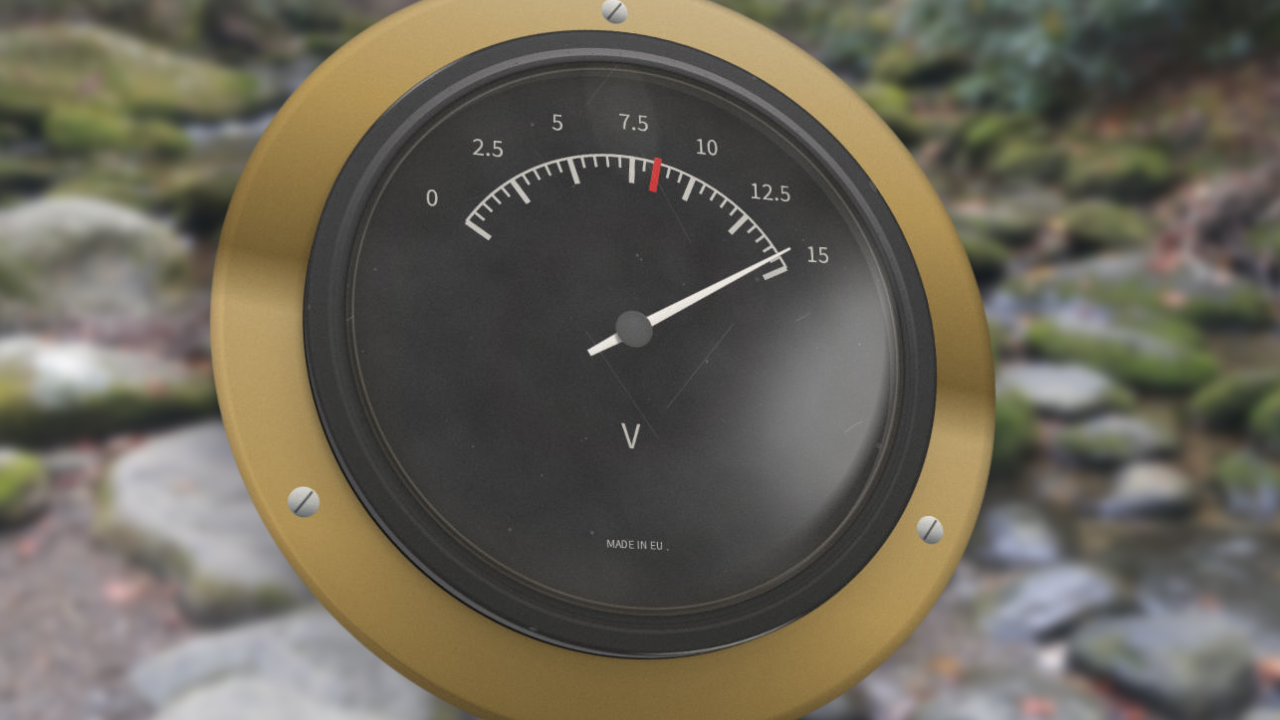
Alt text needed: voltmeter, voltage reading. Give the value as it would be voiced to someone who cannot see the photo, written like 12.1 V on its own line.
14.5 V
